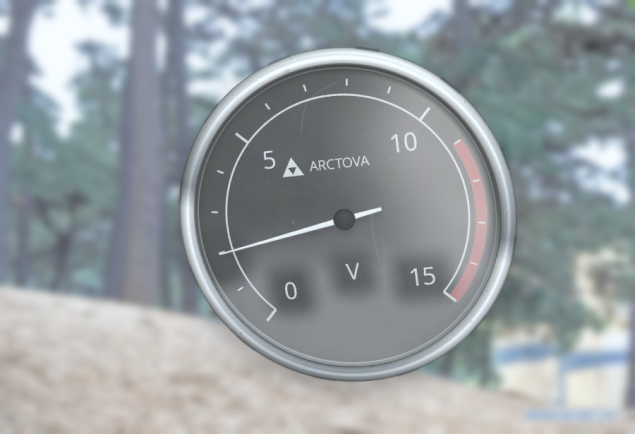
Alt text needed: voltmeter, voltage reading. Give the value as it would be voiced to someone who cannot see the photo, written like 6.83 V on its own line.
2 V
